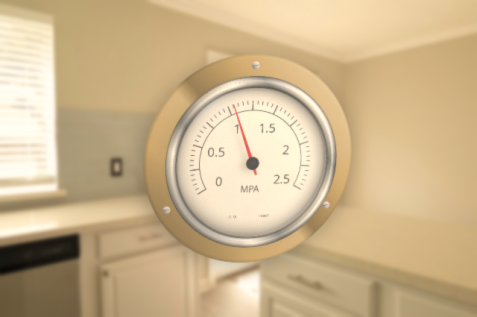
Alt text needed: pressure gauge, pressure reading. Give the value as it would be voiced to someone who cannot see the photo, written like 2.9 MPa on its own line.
1.05 MPa
